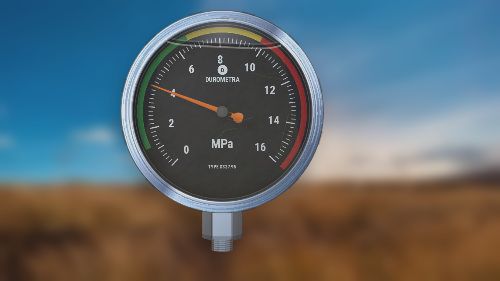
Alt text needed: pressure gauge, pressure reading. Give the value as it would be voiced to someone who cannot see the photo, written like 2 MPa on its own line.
4 MPa
